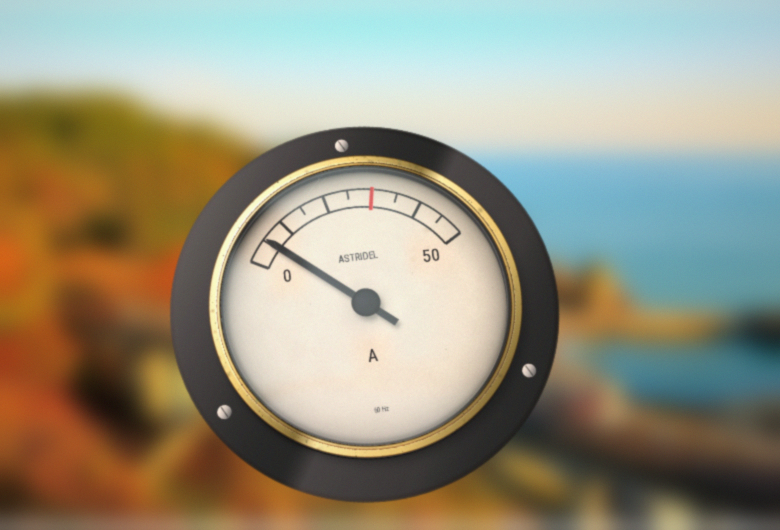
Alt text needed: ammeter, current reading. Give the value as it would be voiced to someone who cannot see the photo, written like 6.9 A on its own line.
5 A
